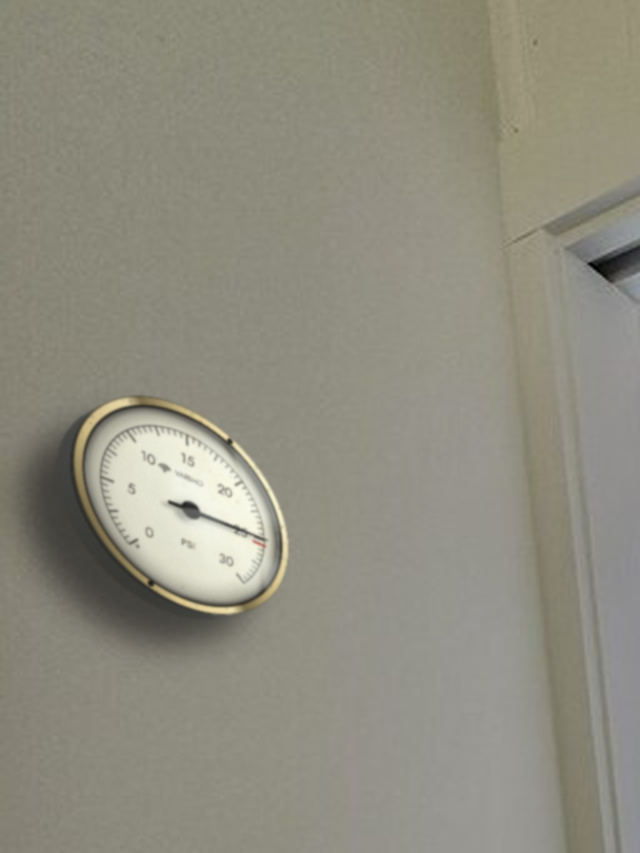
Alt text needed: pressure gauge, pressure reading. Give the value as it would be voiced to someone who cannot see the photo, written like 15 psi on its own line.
25 psi
